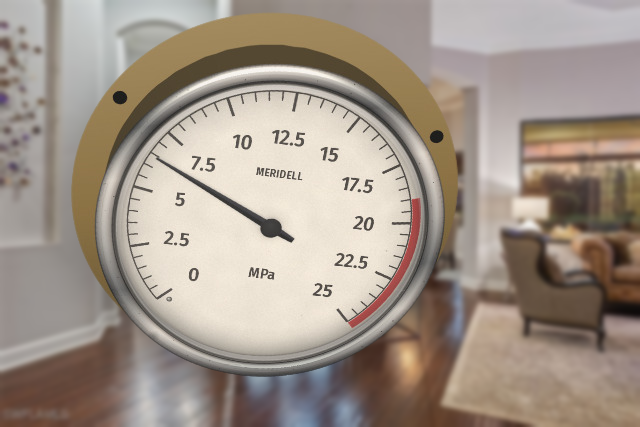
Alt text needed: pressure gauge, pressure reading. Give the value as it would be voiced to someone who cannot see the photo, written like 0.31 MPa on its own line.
6.5 MPa
